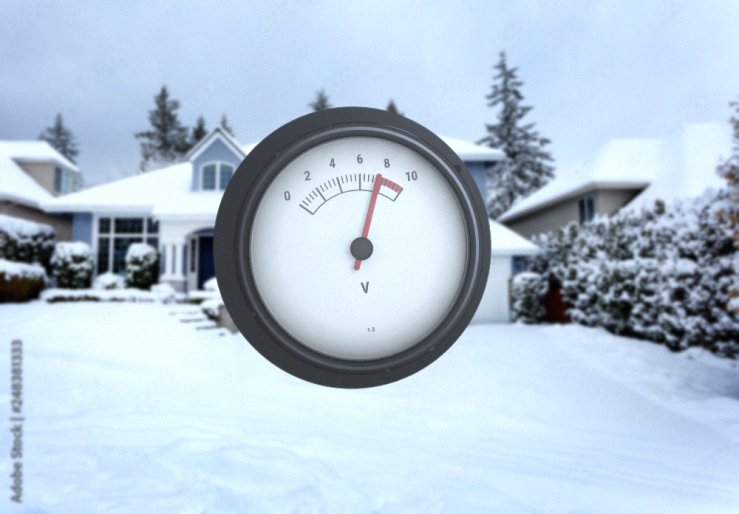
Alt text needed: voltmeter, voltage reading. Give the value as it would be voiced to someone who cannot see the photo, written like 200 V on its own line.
7.6 V
